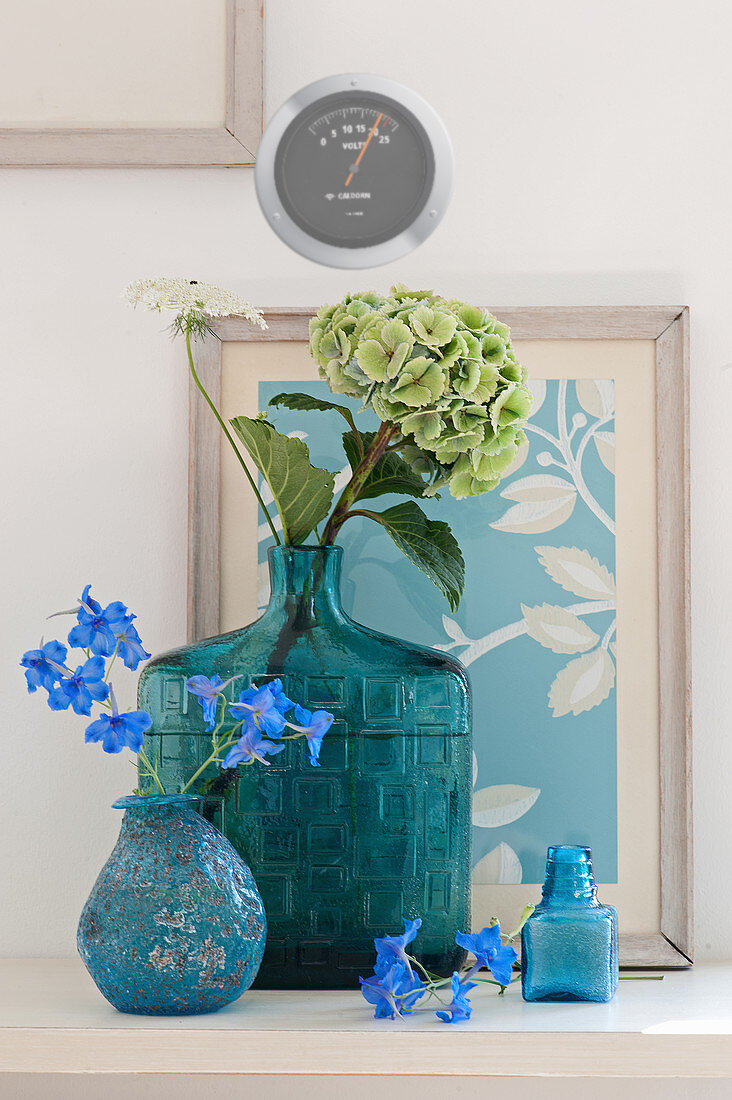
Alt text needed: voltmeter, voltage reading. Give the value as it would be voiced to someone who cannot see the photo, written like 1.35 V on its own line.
20 V
